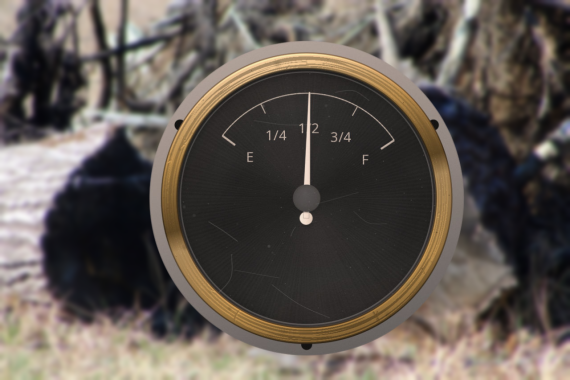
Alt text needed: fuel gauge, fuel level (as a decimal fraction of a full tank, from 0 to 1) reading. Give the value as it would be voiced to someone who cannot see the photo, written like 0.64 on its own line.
0.5
